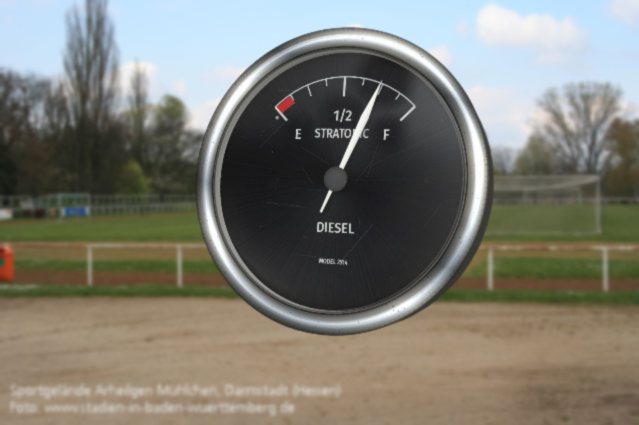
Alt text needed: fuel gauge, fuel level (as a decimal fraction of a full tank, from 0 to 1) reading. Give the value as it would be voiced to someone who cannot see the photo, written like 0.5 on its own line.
0.75
